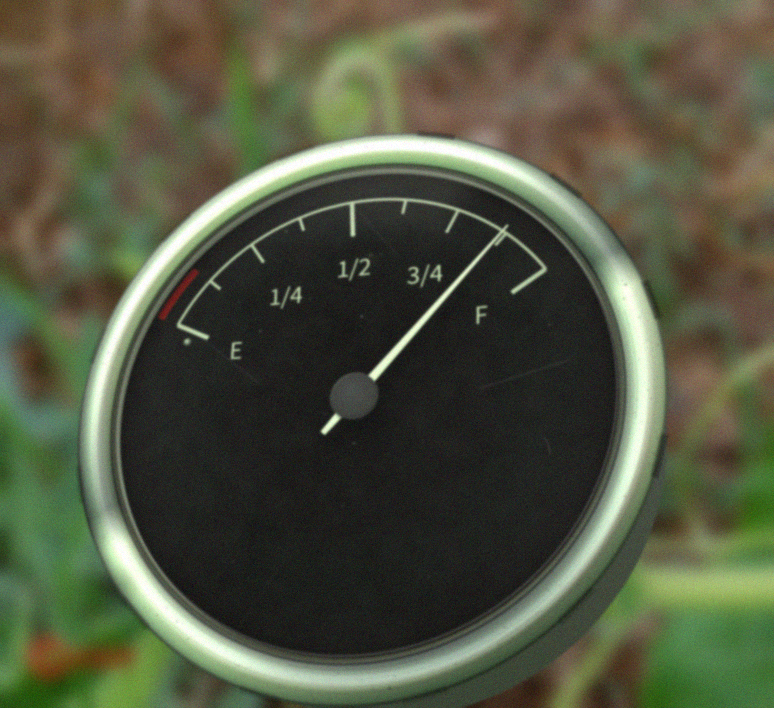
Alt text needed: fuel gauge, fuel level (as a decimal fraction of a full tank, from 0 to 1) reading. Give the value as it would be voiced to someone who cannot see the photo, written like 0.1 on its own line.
0.875
